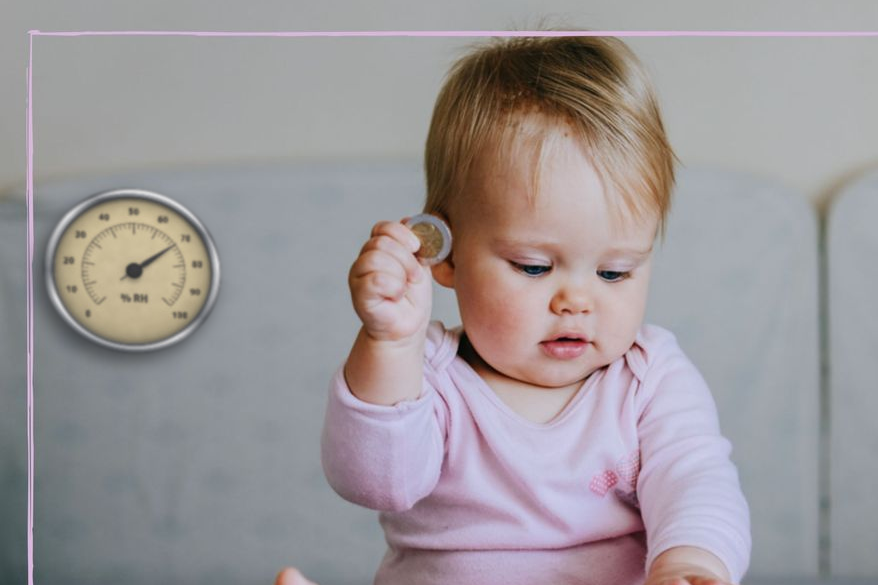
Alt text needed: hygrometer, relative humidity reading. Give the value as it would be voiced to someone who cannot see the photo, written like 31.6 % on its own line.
70 %
